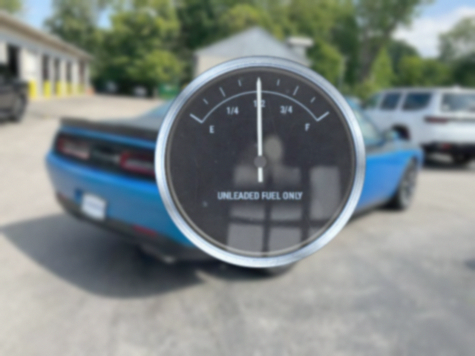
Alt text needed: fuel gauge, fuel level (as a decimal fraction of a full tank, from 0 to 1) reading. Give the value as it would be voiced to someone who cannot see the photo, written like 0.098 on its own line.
0.5
